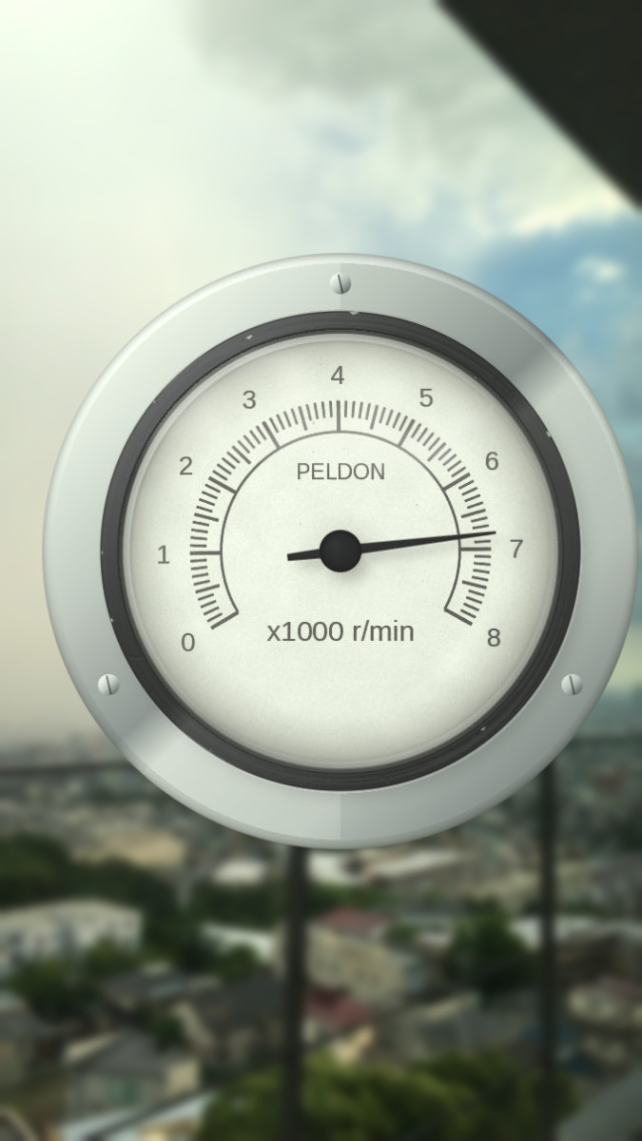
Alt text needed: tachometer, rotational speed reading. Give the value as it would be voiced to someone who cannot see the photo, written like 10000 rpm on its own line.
6800 rpm
